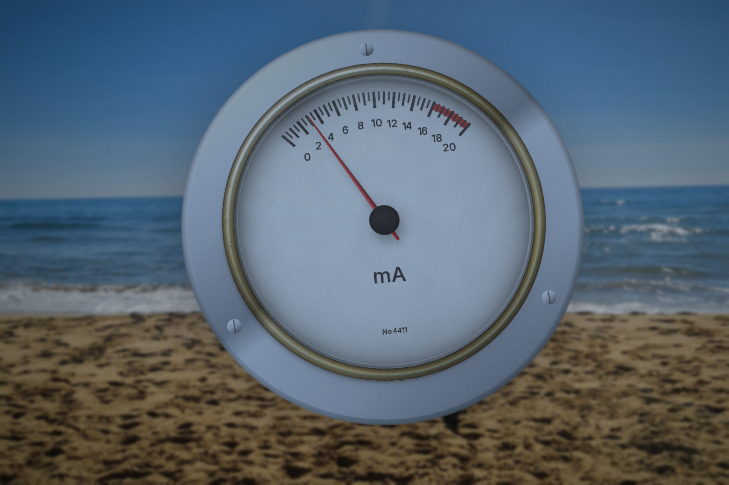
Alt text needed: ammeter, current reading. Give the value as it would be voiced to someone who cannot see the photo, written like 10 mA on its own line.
3 mA
